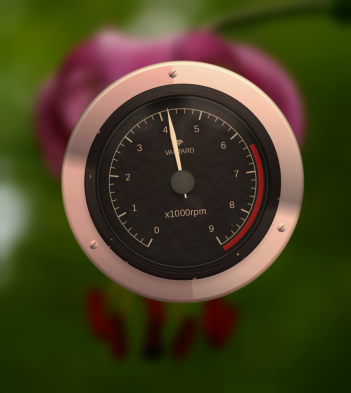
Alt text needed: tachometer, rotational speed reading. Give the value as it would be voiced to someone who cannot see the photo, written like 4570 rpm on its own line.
4200 rpm
